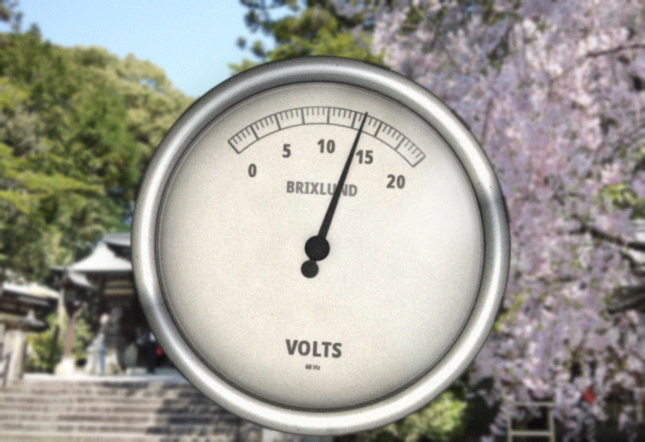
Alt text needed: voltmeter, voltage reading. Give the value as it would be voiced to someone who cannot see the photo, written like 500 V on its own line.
13.5 V
